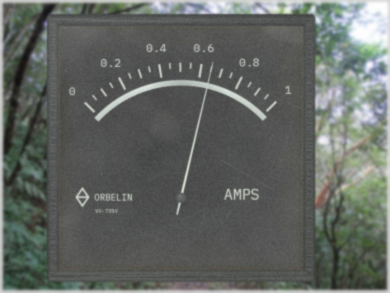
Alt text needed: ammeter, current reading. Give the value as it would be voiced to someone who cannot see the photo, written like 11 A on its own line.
0.65 A
